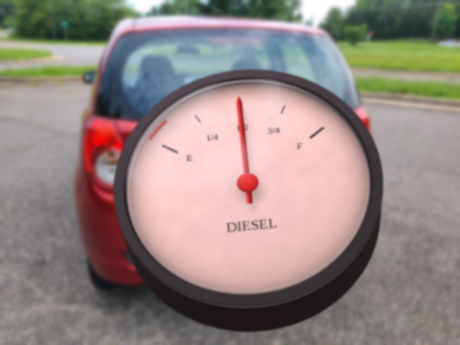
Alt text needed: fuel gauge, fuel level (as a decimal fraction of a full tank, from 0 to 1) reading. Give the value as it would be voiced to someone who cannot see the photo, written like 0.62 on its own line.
0.5
